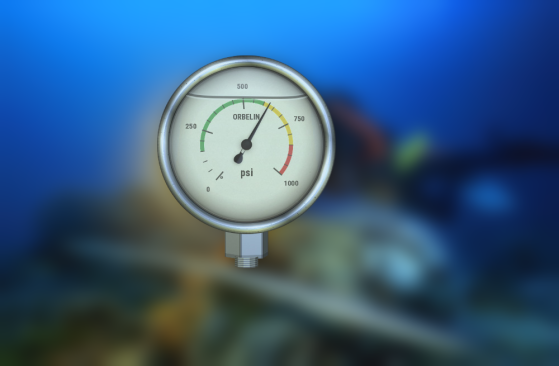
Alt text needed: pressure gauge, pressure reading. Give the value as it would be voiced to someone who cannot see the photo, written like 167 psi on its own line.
625 psi
